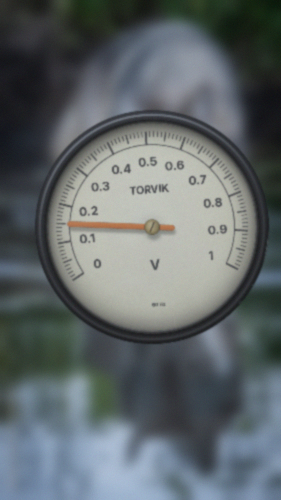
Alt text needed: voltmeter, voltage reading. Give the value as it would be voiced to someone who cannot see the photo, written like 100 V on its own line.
0.15 V
